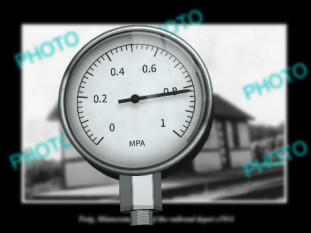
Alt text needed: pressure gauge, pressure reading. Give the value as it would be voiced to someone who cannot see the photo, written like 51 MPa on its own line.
0.82 MPa
